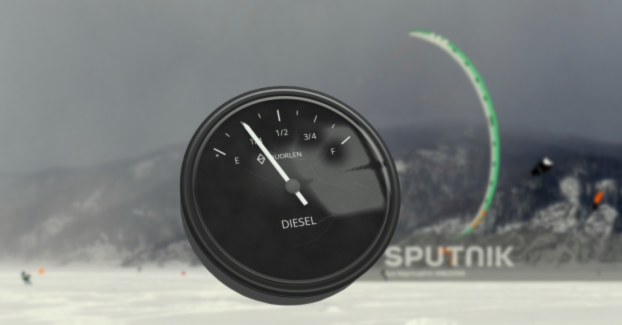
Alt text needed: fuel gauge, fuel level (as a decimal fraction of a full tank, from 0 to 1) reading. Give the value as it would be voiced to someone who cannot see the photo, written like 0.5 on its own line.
0.25
